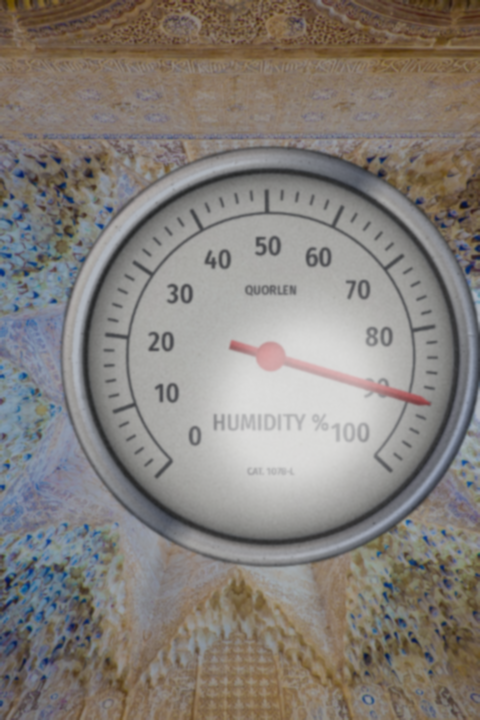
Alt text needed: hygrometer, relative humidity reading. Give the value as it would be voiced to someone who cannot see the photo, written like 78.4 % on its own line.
90 %
